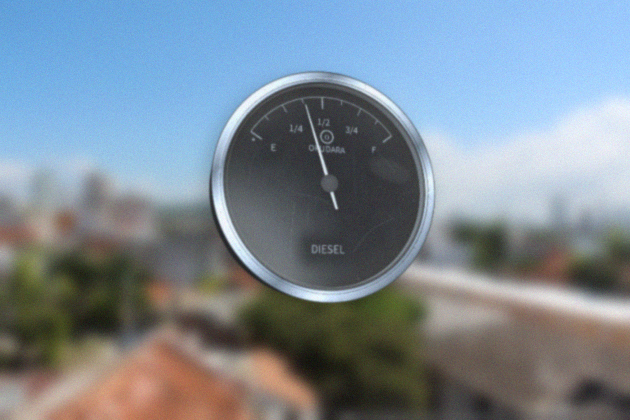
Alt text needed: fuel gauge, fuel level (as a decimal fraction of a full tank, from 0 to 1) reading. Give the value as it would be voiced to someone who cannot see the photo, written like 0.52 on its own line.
0.375
